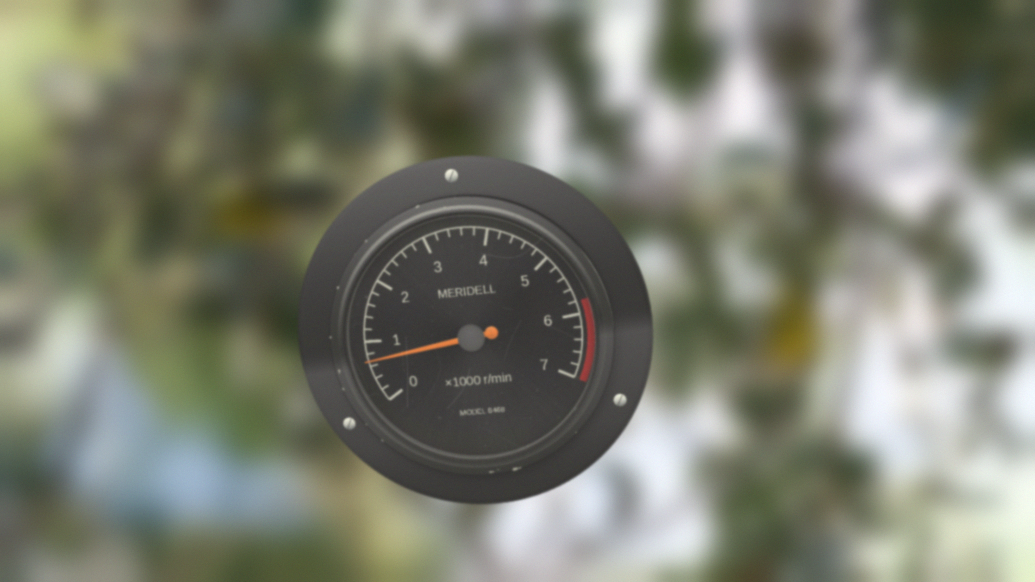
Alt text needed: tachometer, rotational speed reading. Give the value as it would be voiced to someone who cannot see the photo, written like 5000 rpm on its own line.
700 rpm
